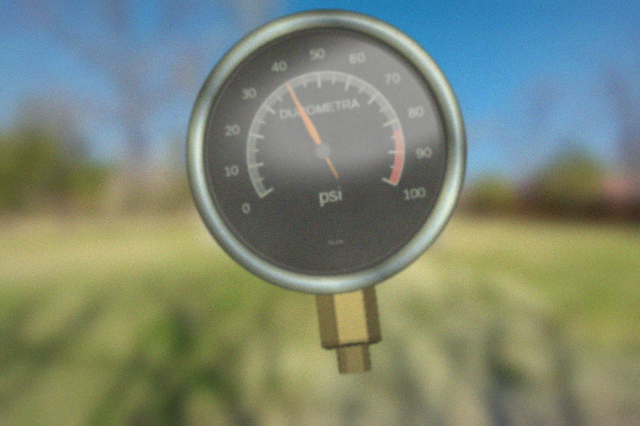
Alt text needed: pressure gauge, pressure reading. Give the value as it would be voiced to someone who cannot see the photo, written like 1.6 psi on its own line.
40 psi
